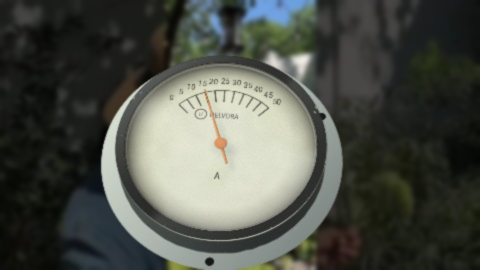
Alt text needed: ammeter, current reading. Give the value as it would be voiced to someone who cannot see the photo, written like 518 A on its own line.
15 A
